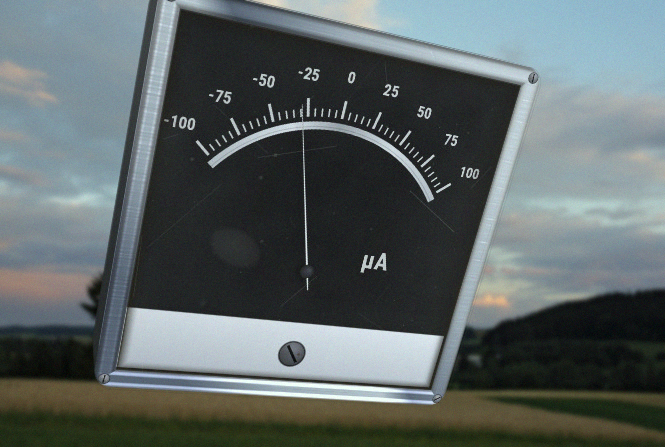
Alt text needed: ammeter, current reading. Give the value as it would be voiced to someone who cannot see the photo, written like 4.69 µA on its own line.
-30 µA
